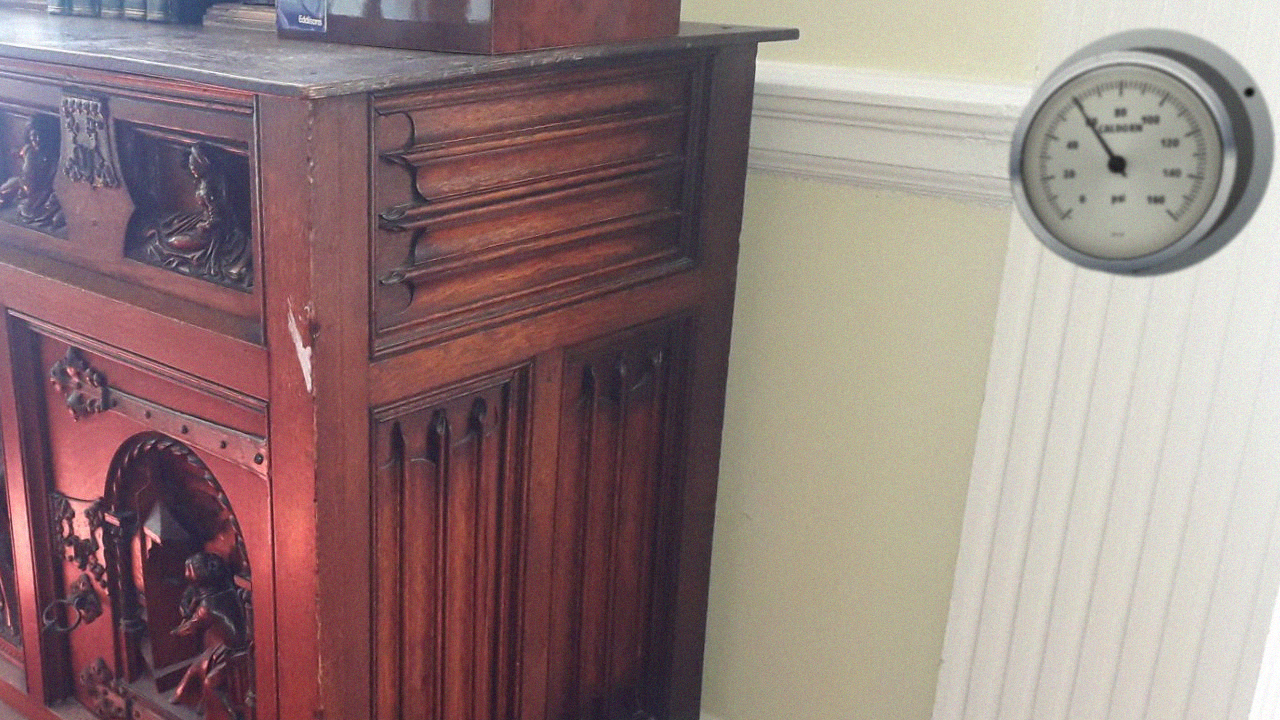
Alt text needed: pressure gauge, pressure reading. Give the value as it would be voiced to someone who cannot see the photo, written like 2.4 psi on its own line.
60 psi
